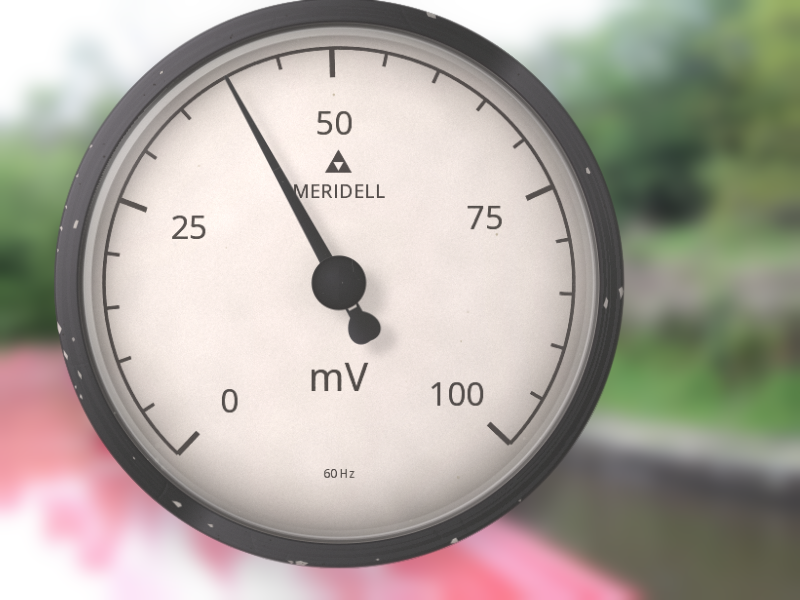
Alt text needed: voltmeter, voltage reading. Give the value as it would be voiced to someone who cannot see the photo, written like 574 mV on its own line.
40 mV
